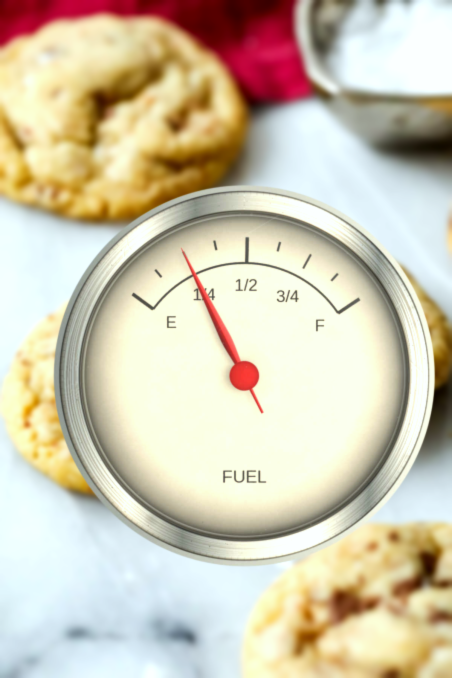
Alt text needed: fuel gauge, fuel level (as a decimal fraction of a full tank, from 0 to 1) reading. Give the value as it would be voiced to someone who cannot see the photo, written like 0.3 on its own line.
0.25
